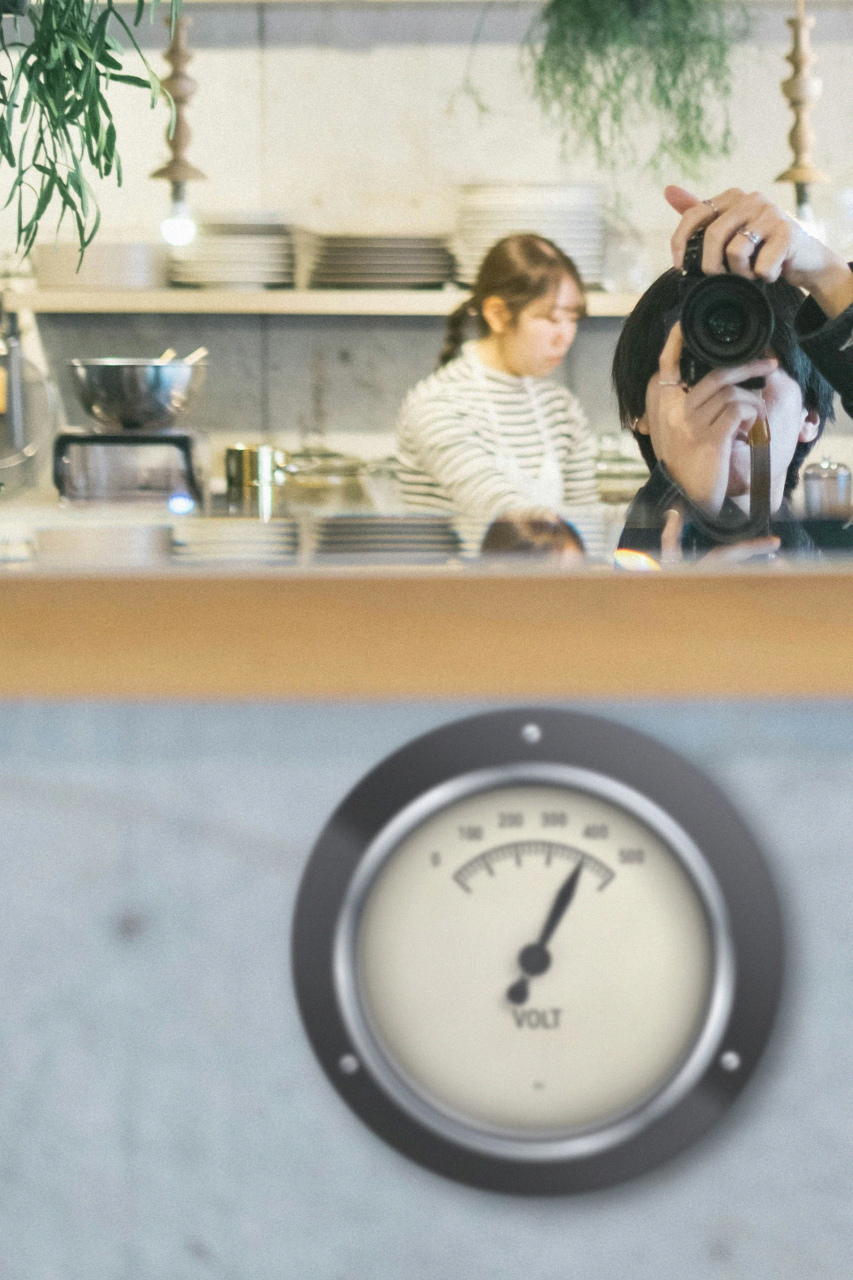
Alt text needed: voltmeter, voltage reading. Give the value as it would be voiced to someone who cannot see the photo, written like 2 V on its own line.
400 V
